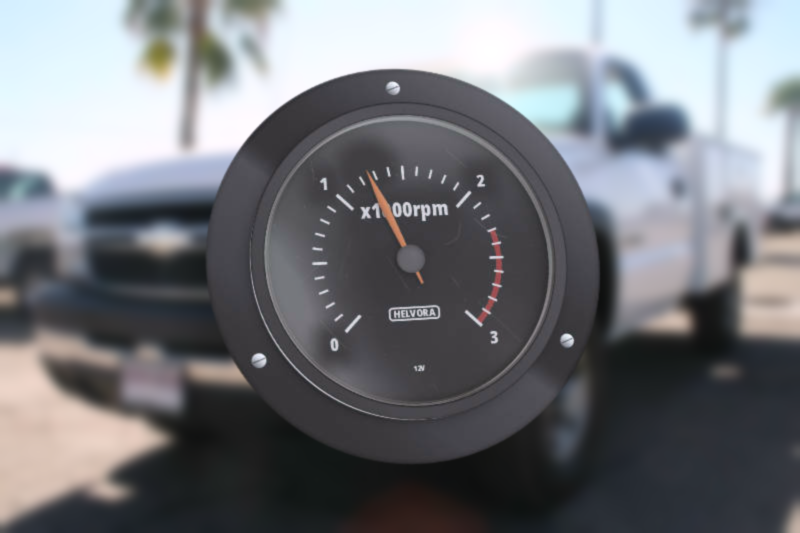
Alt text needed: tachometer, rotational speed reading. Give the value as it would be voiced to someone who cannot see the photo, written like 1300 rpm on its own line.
1250 rpm
